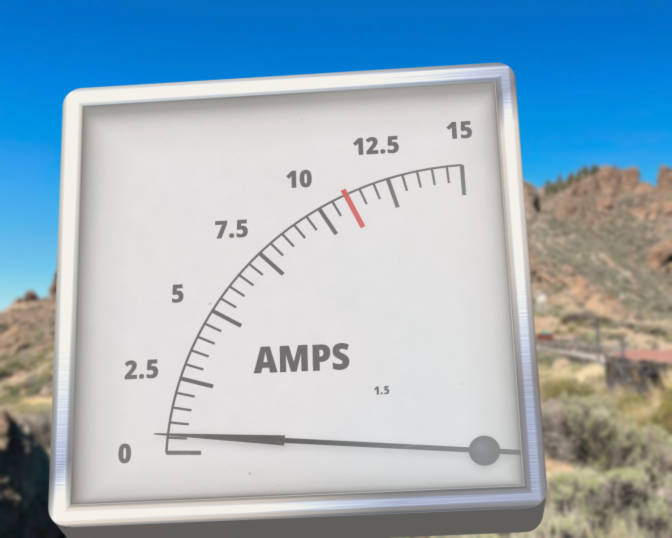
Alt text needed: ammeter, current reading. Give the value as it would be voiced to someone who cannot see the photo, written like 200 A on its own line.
0.5 A
